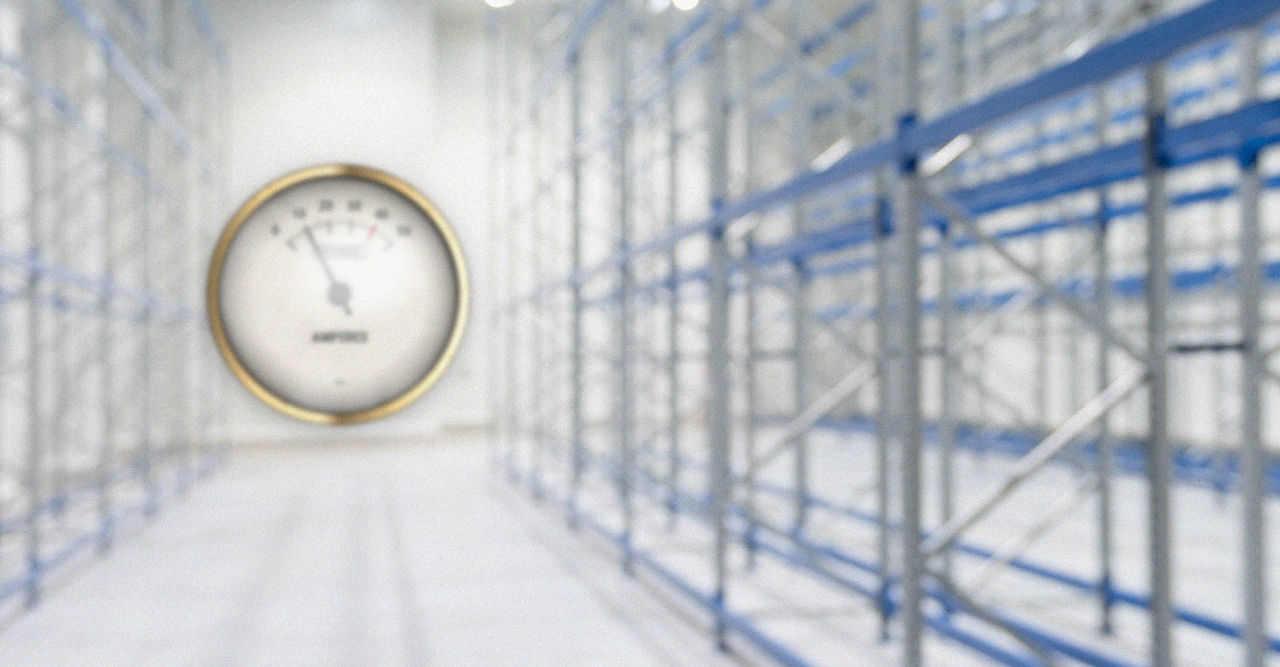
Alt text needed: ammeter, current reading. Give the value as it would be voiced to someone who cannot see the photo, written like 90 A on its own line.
10 A
